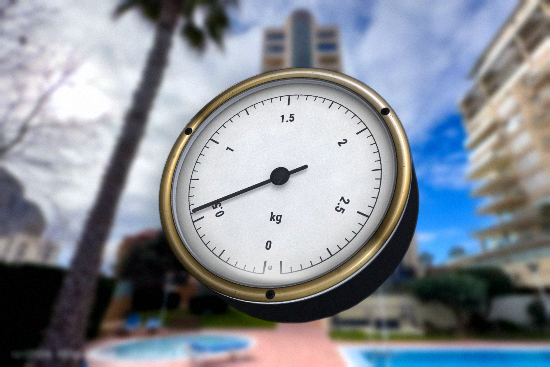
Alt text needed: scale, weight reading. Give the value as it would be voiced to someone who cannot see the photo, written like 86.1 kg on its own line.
0.55 kg
